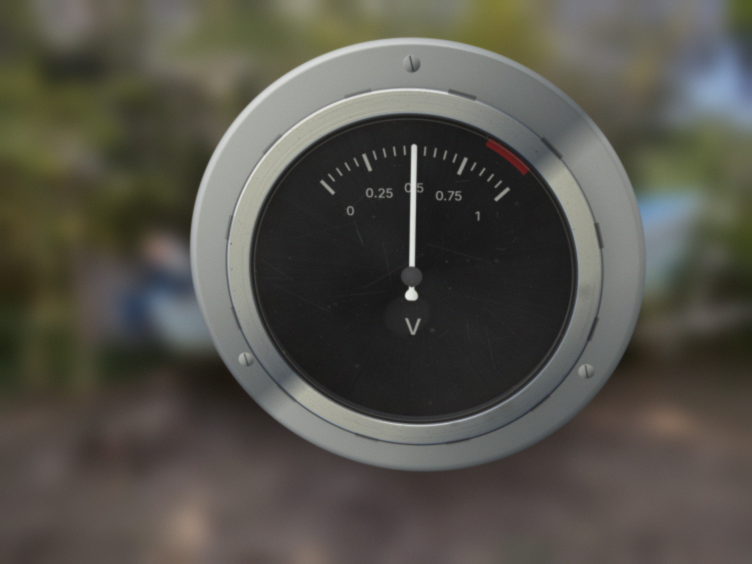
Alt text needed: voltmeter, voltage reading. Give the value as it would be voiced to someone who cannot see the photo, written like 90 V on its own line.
0.5 V
